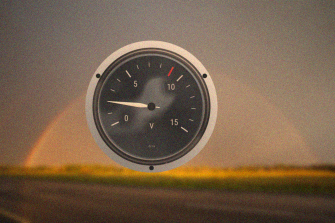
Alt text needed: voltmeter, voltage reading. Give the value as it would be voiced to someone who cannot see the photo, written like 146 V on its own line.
2 V
